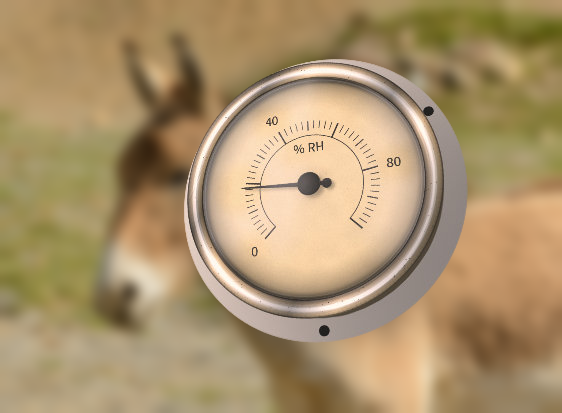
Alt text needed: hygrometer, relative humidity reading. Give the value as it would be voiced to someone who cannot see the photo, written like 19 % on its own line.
18 %
